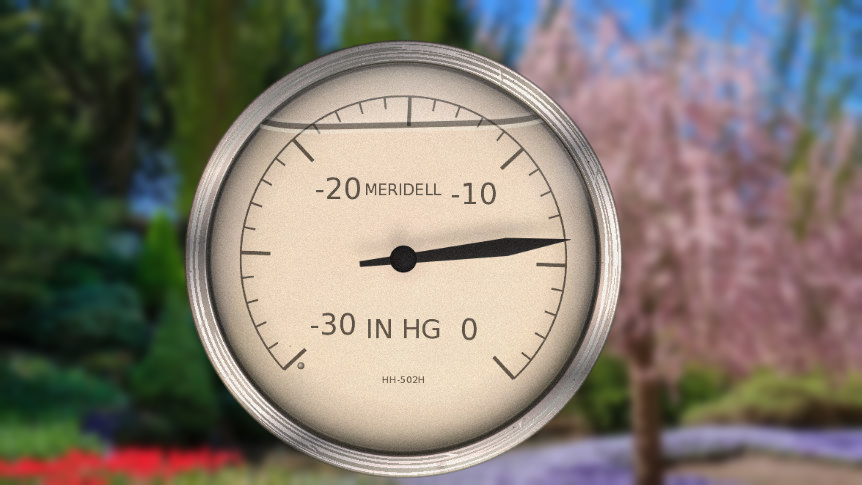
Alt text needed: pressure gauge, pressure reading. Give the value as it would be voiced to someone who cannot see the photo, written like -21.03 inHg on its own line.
-6 inHg
